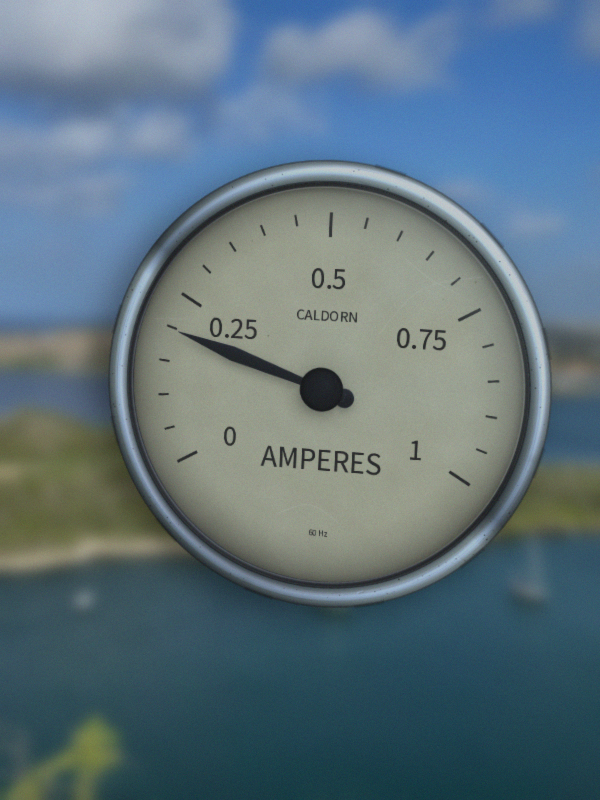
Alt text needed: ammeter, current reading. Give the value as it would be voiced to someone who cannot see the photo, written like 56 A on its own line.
0.2 A
